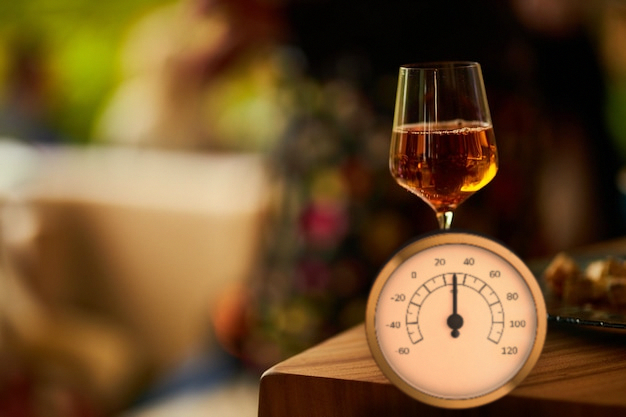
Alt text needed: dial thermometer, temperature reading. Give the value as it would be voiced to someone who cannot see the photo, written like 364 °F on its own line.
30 °F
